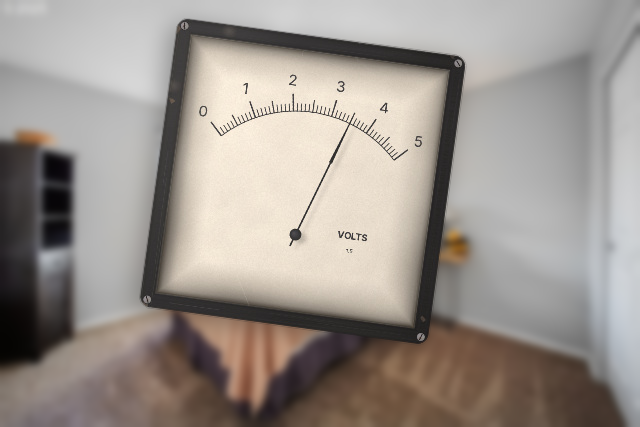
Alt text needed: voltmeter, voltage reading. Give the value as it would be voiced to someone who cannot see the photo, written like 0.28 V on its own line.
3.5 V
